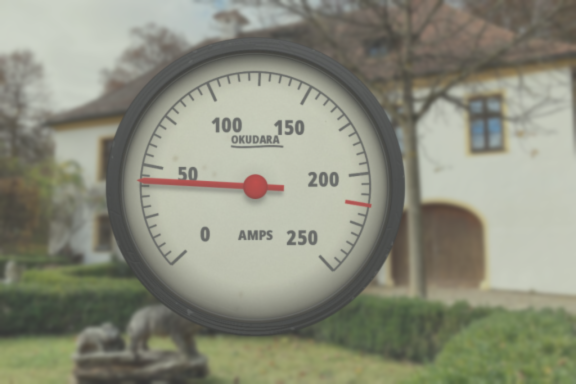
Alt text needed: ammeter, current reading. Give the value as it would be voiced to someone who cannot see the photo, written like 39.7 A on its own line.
42.5 A
